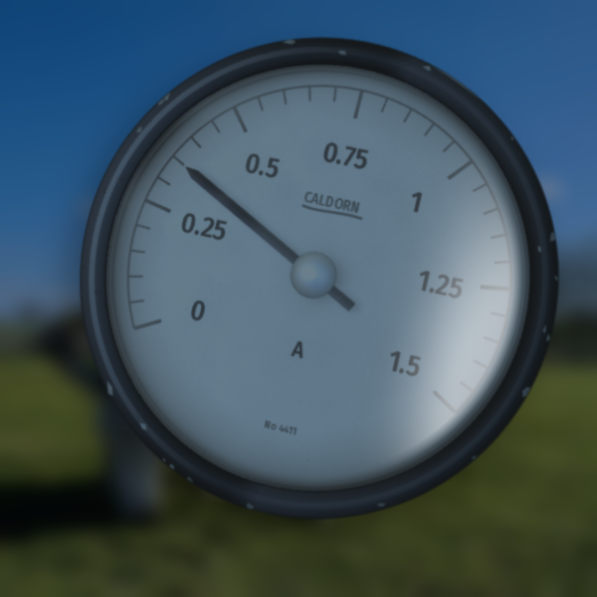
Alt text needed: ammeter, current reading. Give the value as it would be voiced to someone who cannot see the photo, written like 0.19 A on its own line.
0.35 A
